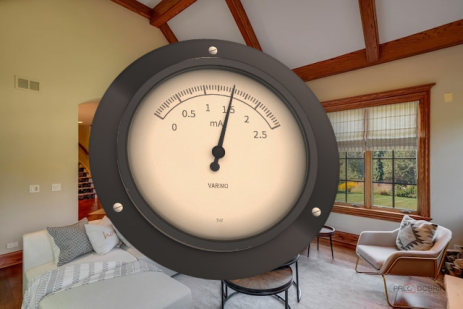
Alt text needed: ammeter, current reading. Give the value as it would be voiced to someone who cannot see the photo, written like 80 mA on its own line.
1.5 mA
